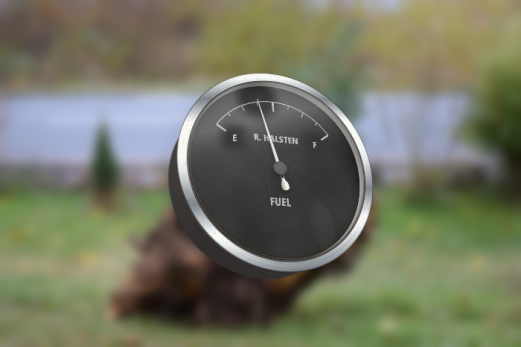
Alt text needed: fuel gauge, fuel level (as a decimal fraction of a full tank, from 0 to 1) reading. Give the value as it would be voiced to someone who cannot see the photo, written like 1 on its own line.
0.375
